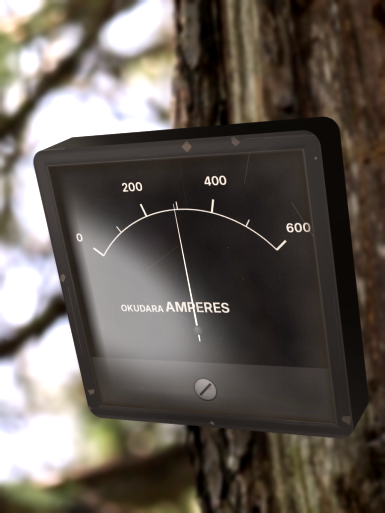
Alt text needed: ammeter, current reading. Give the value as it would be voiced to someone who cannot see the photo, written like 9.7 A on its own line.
300 A
